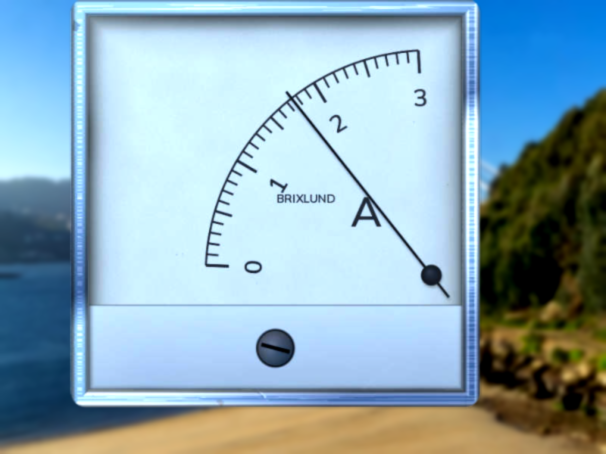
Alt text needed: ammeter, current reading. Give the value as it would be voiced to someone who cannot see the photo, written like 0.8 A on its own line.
1.75 A
